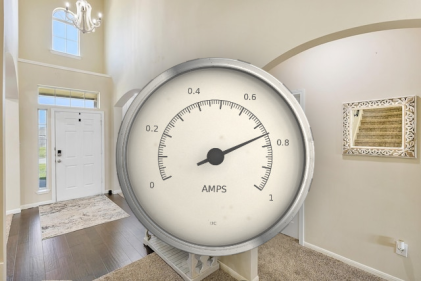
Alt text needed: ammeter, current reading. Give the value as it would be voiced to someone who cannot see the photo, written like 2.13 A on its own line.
0.75 A
